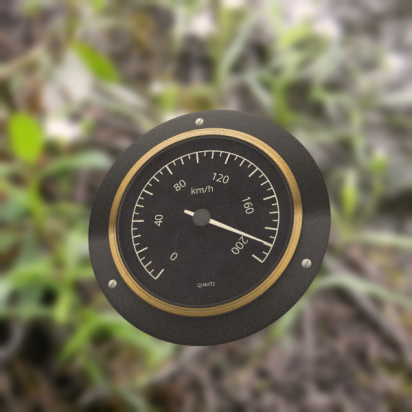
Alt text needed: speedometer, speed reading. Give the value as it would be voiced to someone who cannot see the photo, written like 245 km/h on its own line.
190 km/h
